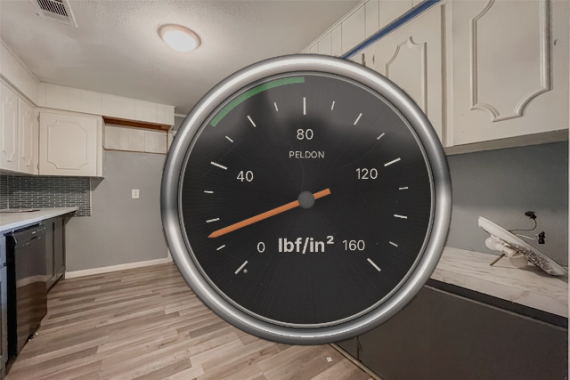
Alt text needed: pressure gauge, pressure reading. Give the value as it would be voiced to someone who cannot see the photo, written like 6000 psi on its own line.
15 psi
